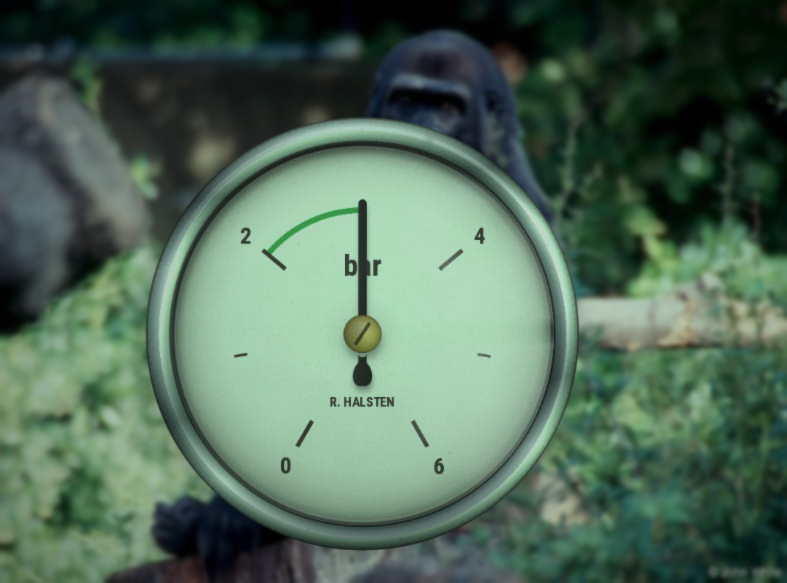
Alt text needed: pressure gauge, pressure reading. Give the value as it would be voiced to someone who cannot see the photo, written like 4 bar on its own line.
3 bar
